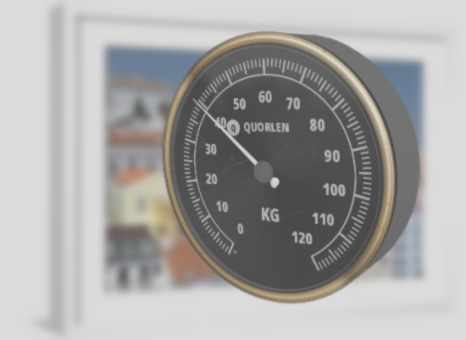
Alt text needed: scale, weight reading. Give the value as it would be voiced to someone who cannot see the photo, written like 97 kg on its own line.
40 kg
